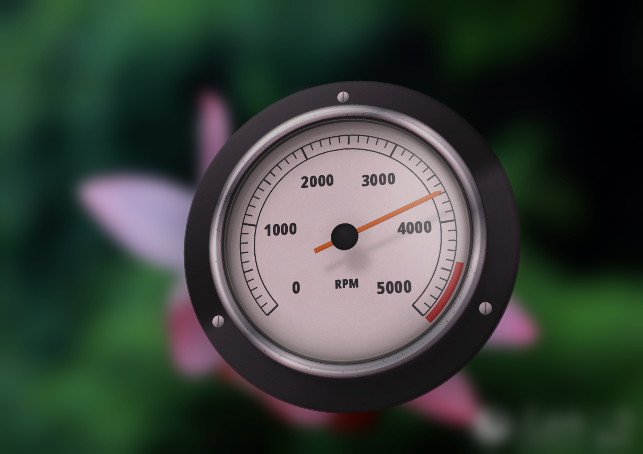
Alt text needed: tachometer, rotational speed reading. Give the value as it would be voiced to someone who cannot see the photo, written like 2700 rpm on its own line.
3700 rpm
